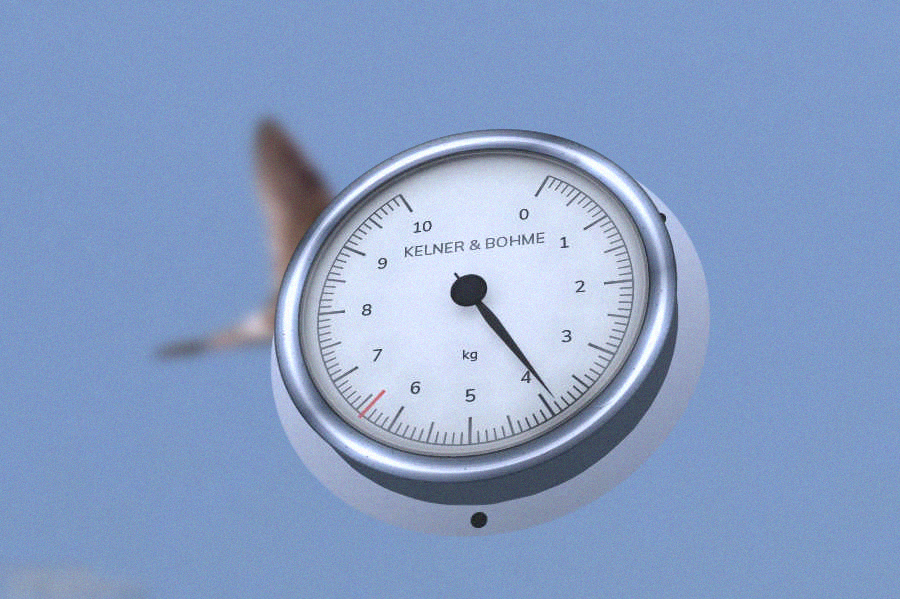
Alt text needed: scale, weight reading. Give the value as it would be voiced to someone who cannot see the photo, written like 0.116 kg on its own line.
3.9 kg
